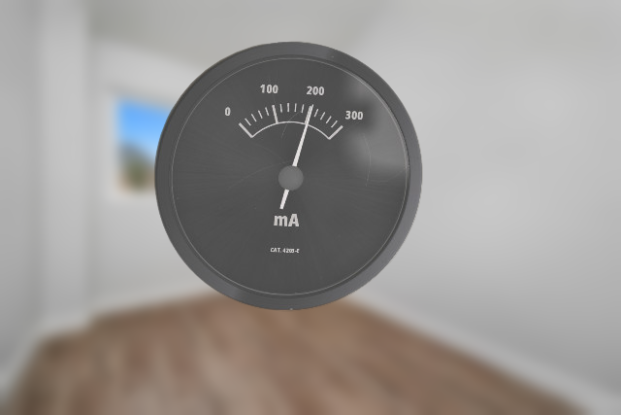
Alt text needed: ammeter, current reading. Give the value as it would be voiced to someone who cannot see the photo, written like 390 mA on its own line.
200 mA
